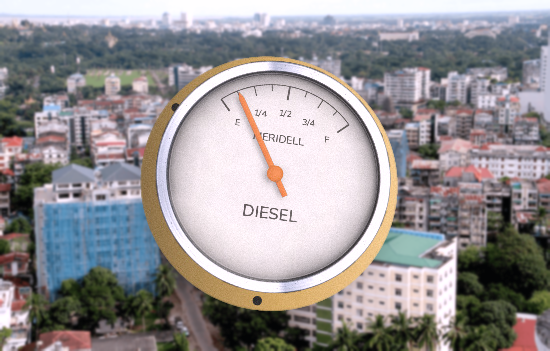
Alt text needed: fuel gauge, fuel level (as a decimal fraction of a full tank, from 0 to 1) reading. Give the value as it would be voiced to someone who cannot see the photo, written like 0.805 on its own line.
0.125
